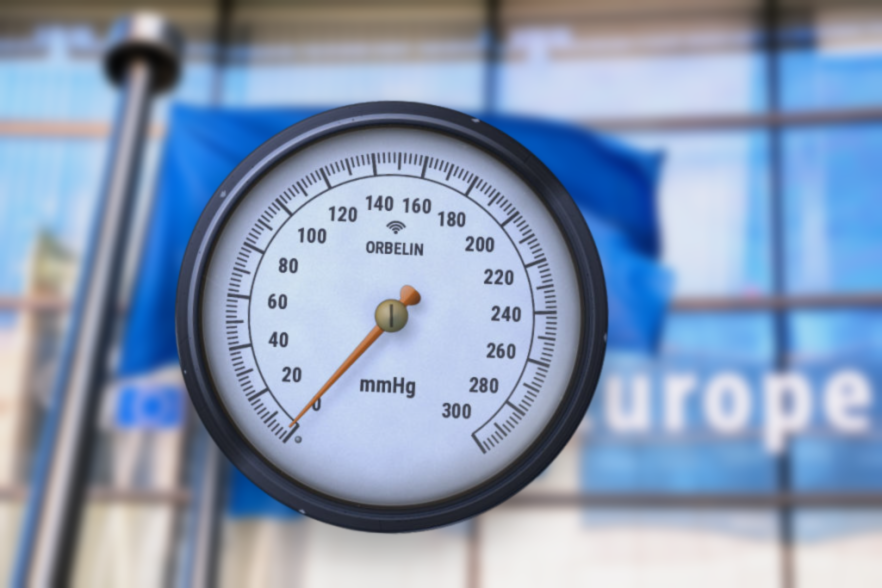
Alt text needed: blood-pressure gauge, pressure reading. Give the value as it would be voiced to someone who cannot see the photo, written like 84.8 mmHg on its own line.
2 mmHg
